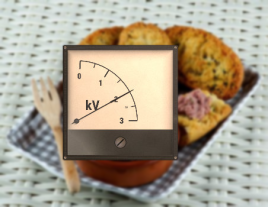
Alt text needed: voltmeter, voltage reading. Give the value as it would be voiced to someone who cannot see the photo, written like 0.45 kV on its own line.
2 kV
